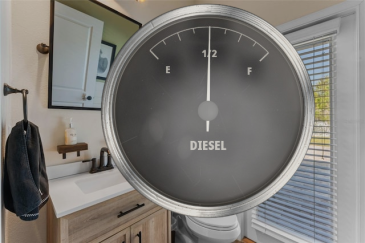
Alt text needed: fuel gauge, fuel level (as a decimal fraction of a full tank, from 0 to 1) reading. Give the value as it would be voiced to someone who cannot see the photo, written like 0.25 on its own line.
0.5
